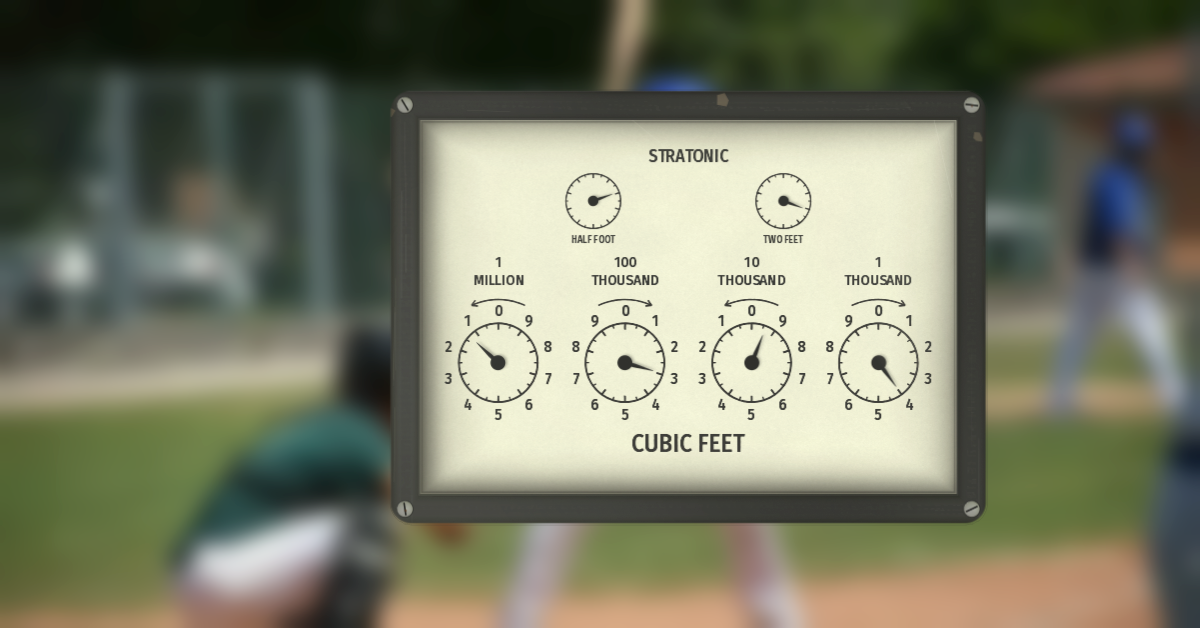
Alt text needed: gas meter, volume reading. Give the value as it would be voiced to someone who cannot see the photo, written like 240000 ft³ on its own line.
129400 ft³
